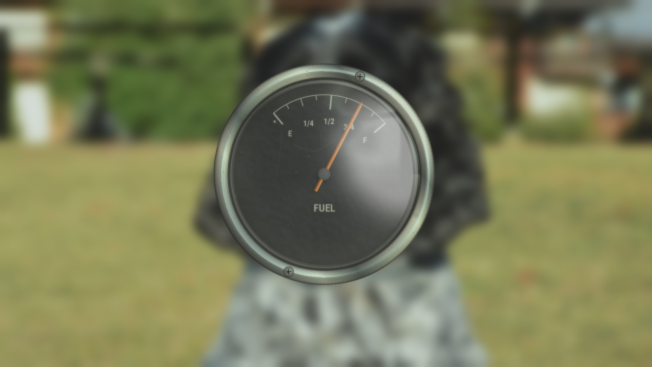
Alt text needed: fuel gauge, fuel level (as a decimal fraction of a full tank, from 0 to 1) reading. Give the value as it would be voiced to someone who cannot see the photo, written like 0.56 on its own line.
0.75
